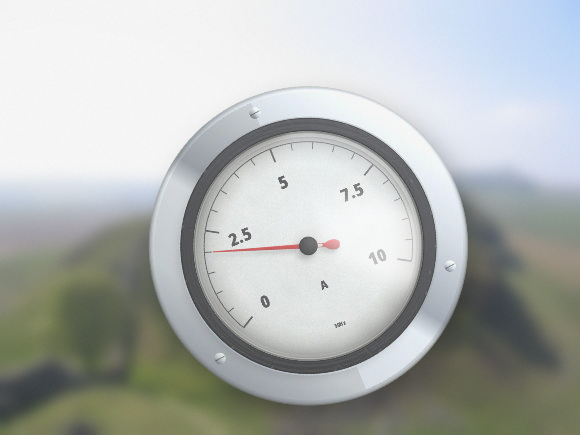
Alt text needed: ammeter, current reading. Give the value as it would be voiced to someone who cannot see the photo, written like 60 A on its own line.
2 A
